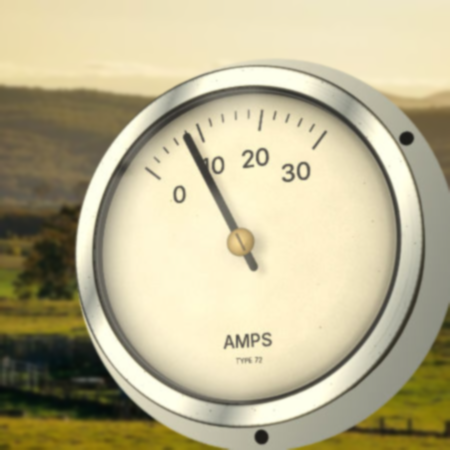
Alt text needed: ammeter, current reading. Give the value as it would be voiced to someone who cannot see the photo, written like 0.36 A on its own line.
8 A
